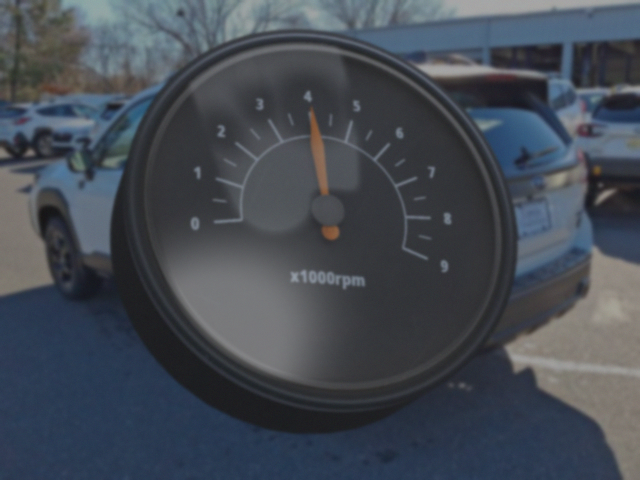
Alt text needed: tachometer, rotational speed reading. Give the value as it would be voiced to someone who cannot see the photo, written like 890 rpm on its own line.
4000 rpm
